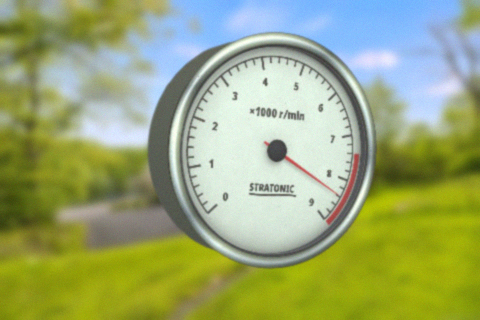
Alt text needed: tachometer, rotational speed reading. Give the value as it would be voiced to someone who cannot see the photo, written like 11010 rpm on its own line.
8400 rpm
